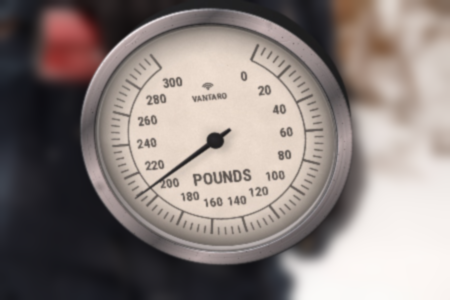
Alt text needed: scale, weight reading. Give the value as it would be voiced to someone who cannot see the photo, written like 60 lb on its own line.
208 lb
